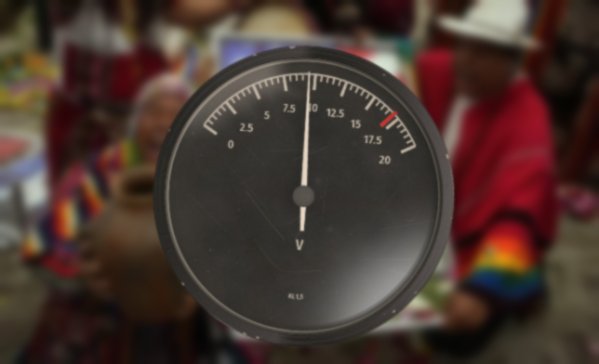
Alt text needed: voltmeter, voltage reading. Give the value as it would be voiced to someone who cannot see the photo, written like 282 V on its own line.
9.5 V
